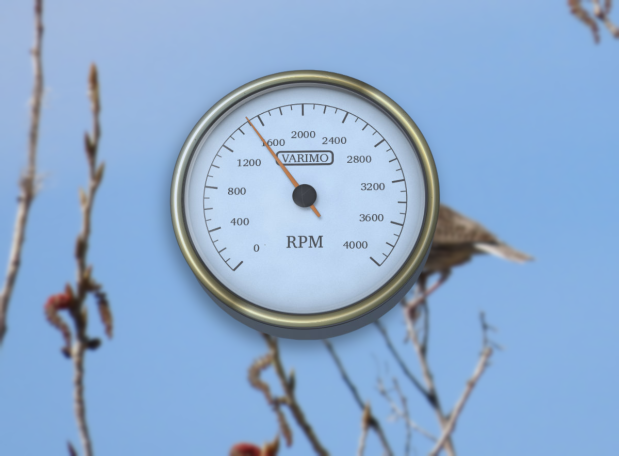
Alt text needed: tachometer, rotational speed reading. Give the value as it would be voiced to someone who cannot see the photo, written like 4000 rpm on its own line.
1500 rpm
